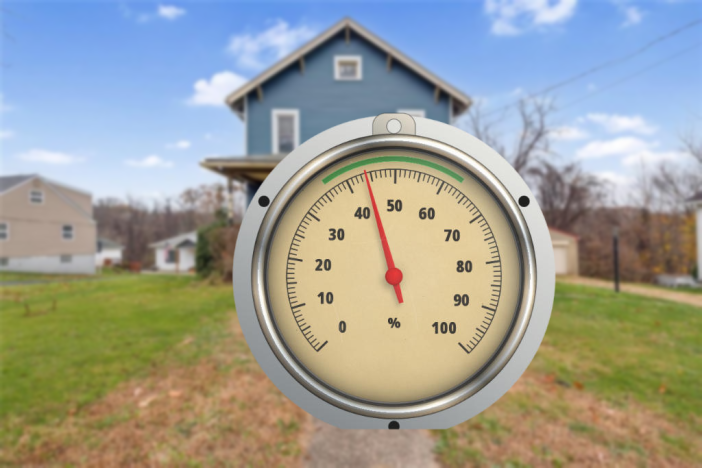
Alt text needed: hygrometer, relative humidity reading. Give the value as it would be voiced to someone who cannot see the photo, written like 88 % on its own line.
44 %
